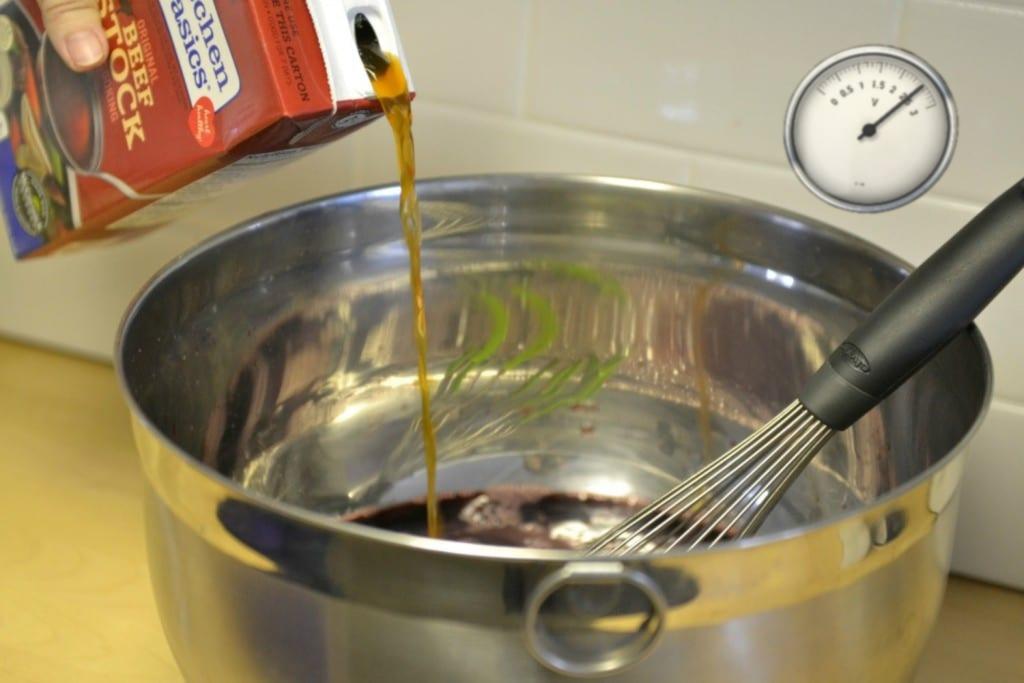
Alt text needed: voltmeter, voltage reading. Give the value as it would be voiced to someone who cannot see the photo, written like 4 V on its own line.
2.5 V
